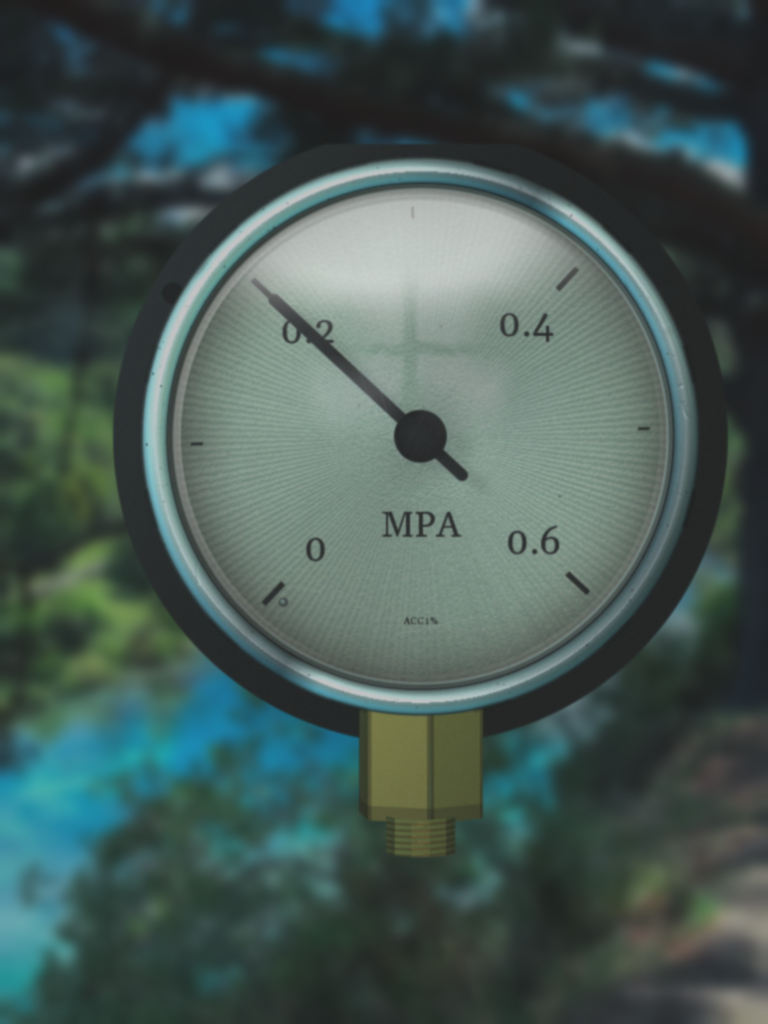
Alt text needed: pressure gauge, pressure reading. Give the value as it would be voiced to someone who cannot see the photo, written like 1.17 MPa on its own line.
0.2 MPa
